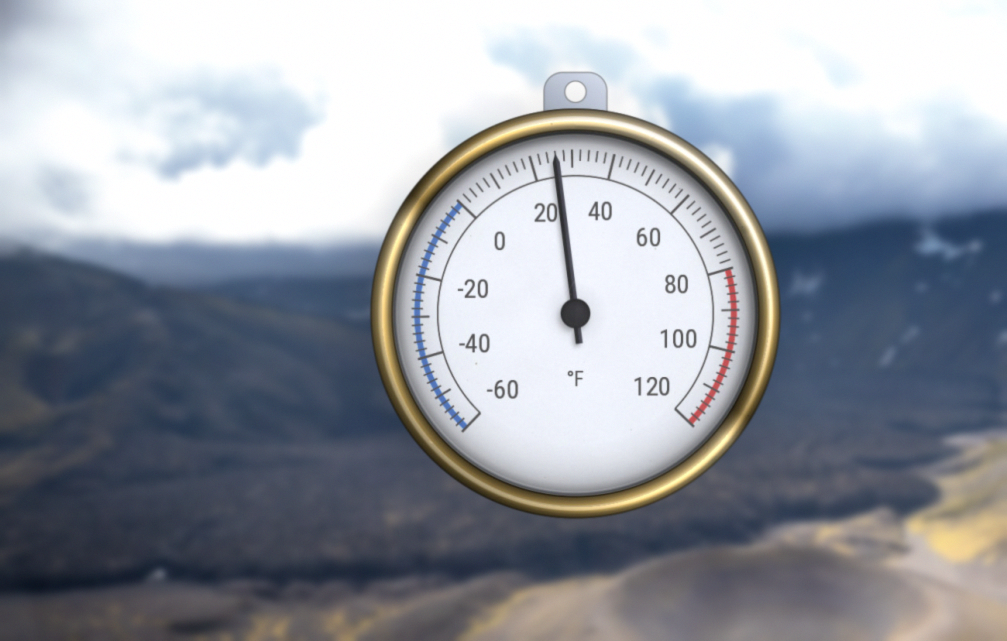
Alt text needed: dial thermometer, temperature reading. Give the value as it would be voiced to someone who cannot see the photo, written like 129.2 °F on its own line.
26 °F
